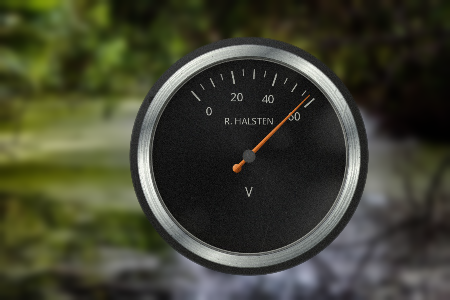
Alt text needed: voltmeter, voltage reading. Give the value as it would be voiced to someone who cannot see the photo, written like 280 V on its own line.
57.5 V
